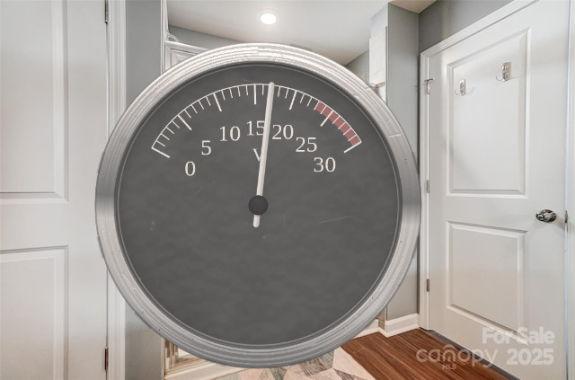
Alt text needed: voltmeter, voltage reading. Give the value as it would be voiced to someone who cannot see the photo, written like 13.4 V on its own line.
17 V
